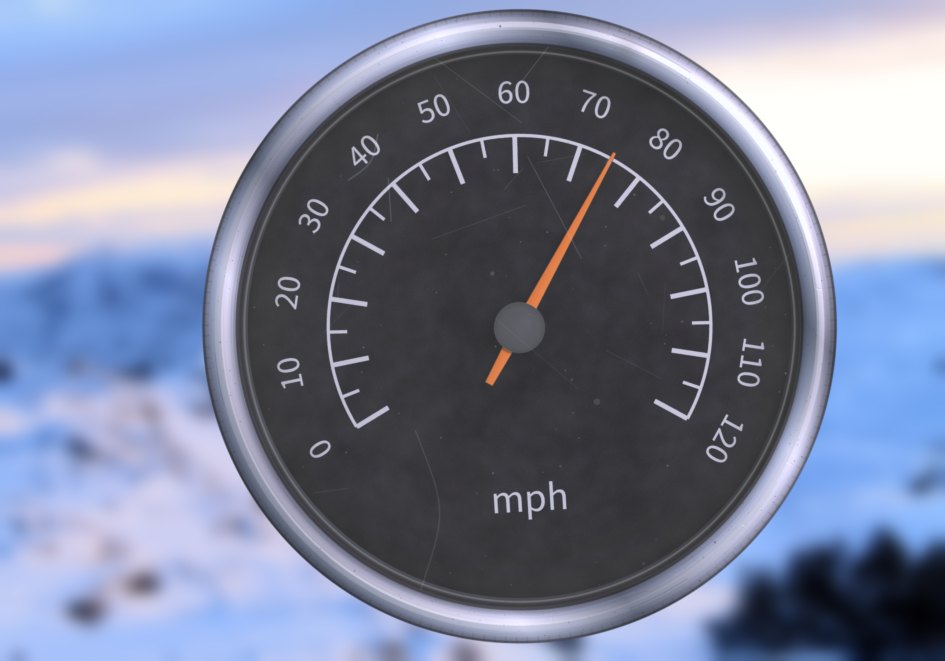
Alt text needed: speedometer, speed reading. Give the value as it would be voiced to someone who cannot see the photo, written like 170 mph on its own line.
75 mph
